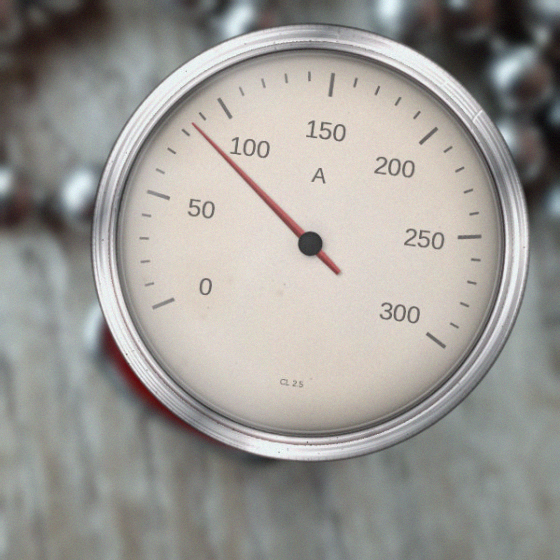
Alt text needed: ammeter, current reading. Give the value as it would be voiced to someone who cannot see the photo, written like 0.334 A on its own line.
85 A
